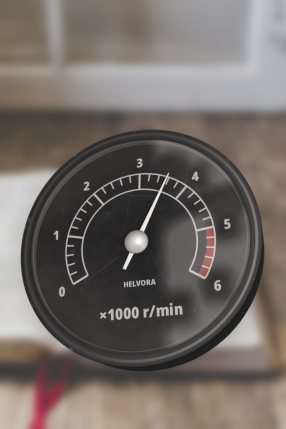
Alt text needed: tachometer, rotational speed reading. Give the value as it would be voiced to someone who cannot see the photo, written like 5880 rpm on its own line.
3600 rpm
